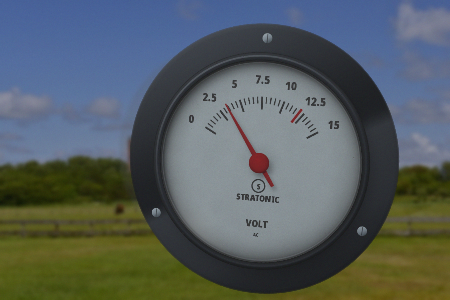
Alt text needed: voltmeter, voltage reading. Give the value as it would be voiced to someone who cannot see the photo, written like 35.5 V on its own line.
3.5 V
